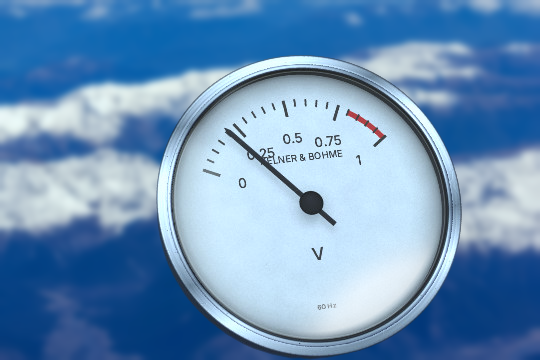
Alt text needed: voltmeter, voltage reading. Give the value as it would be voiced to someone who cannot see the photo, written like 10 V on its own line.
0.2 V
